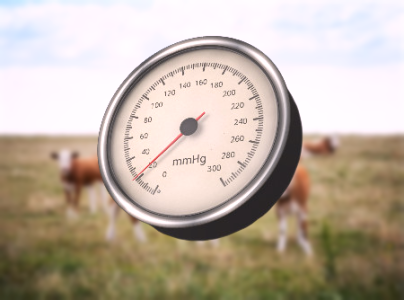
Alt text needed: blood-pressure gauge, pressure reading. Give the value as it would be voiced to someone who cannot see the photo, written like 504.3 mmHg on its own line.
20 mmHg
